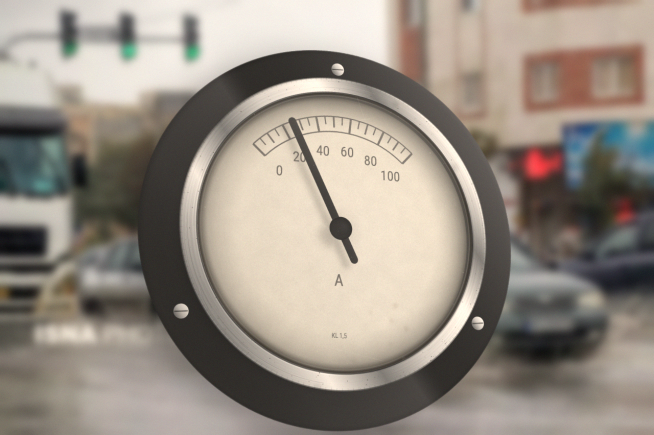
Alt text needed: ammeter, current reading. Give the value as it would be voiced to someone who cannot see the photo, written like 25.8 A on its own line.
25 A
